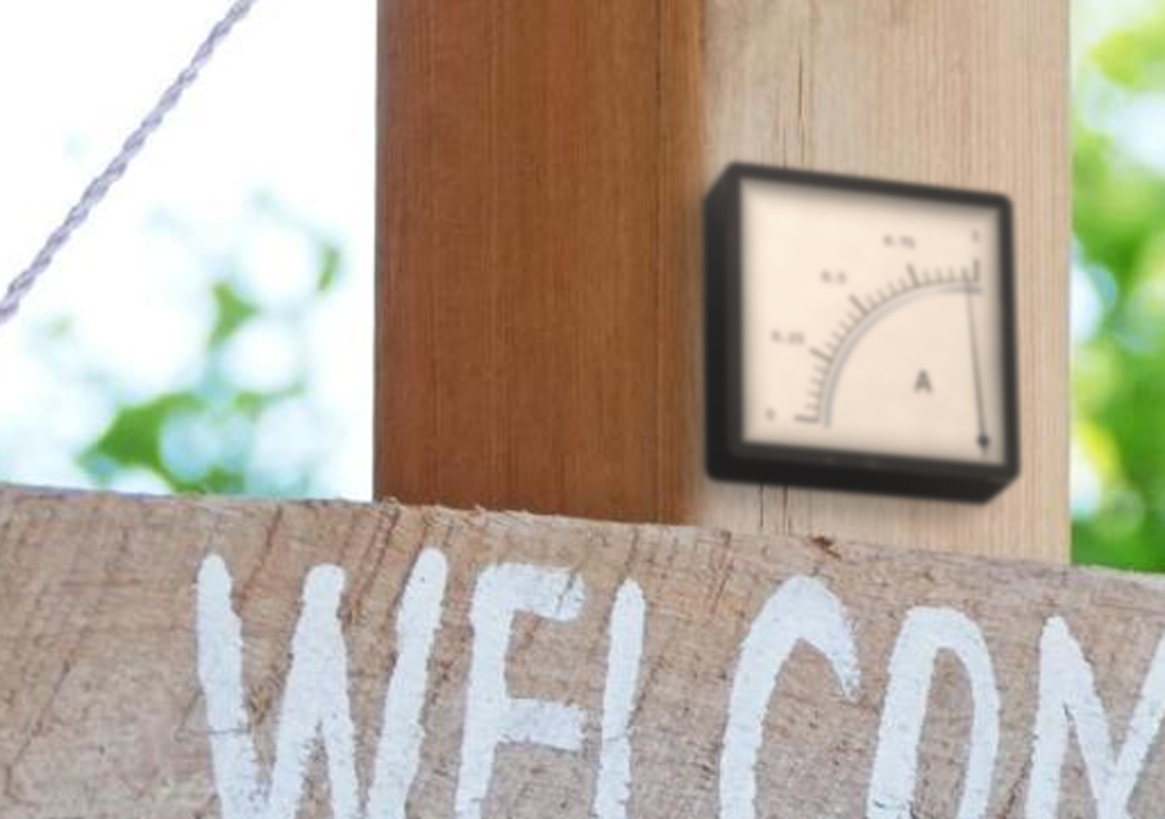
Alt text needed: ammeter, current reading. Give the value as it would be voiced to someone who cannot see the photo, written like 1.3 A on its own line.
0.95 A
